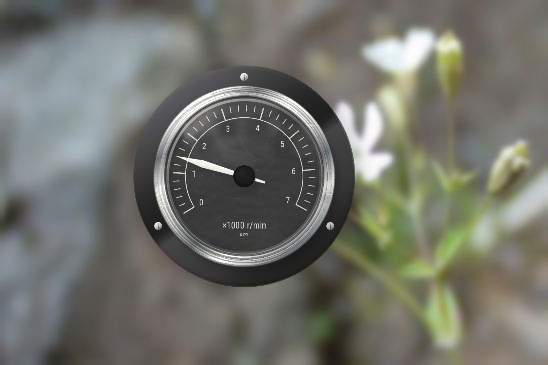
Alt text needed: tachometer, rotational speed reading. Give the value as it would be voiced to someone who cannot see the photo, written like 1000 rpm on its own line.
1400 rpm
